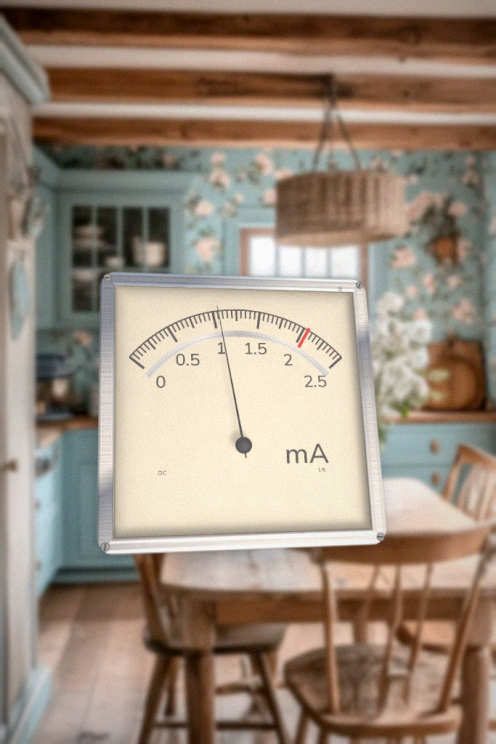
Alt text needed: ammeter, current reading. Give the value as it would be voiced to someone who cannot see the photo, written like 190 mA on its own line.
1.05 mA
